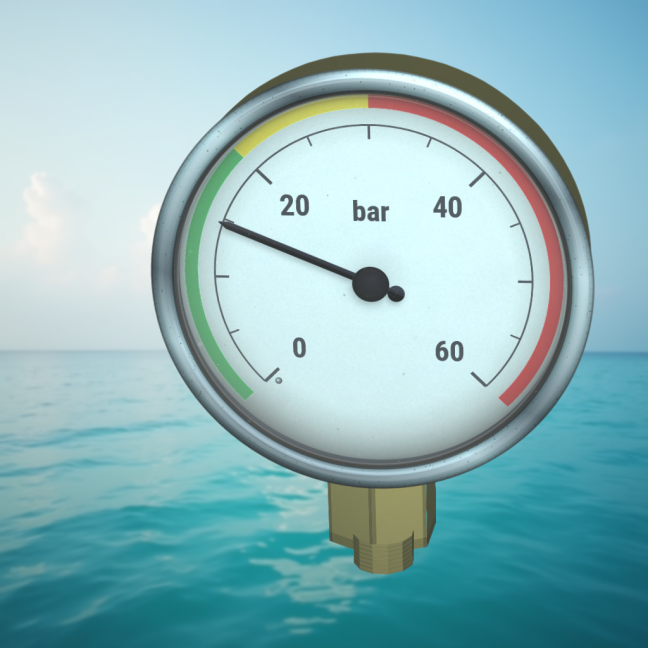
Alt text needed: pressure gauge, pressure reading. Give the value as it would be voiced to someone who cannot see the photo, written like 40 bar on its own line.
15 bar
